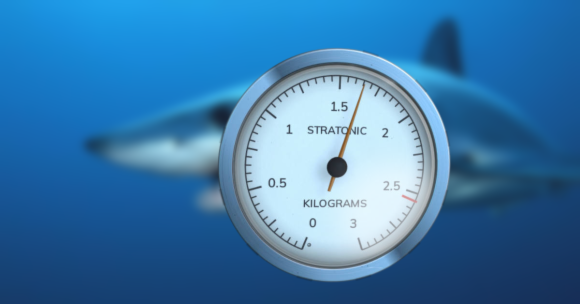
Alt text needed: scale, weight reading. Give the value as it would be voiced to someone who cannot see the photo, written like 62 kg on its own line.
1.65 kg
